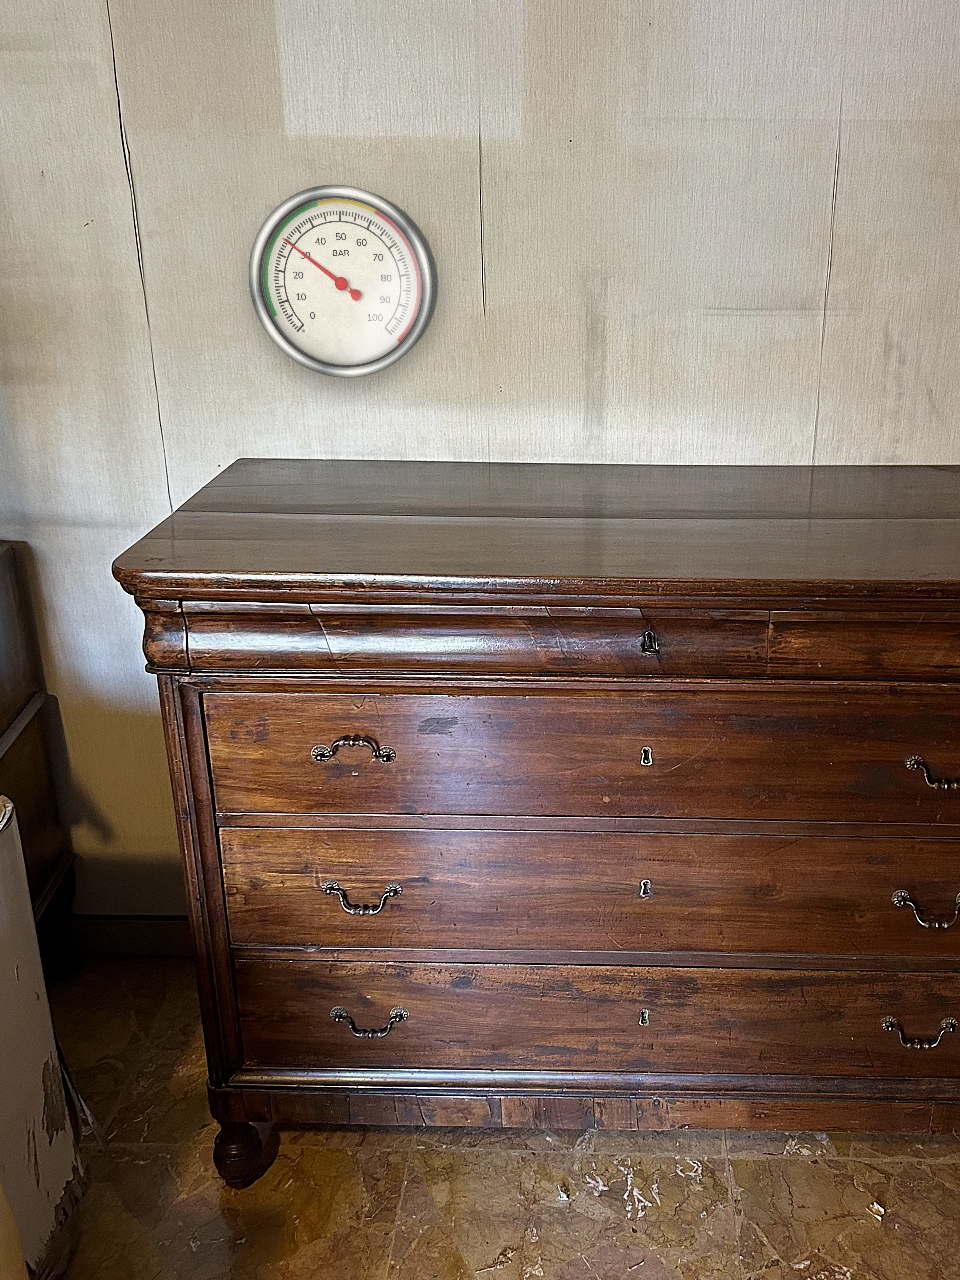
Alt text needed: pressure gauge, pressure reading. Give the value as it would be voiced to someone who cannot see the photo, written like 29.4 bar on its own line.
30 bar
